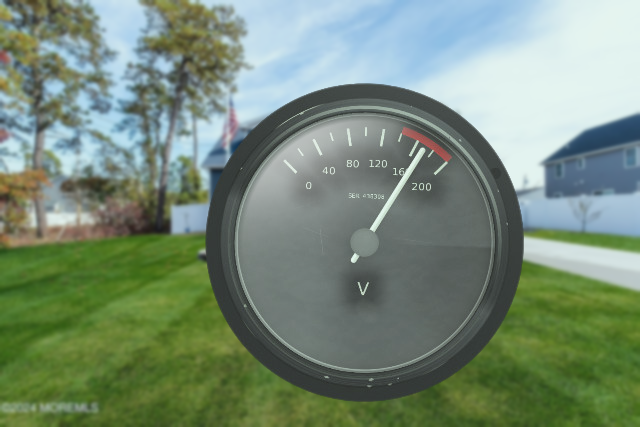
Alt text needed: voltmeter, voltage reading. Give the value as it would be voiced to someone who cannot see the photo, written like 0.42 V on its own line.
170 V
